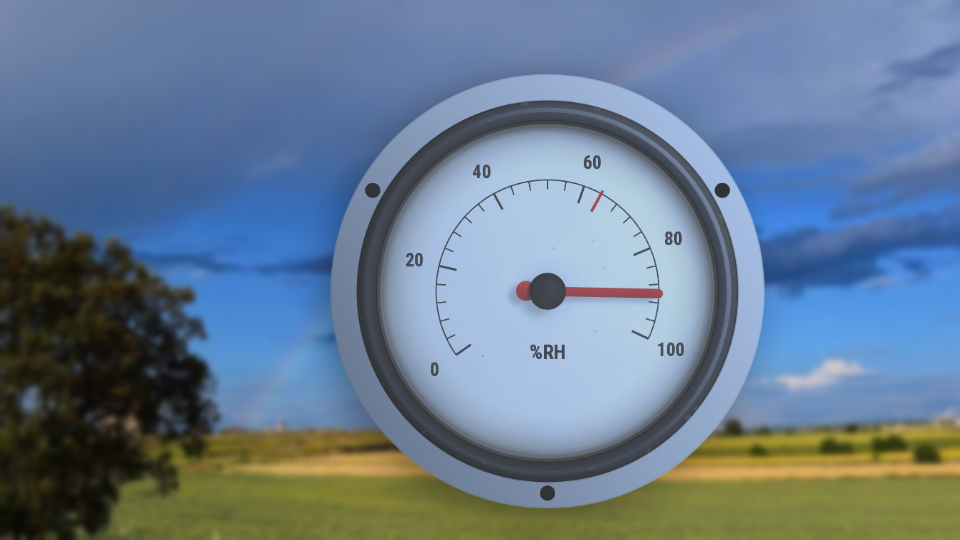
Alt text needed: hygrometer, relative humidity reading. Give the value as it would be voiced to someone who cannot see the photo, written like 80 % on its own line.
90 %
